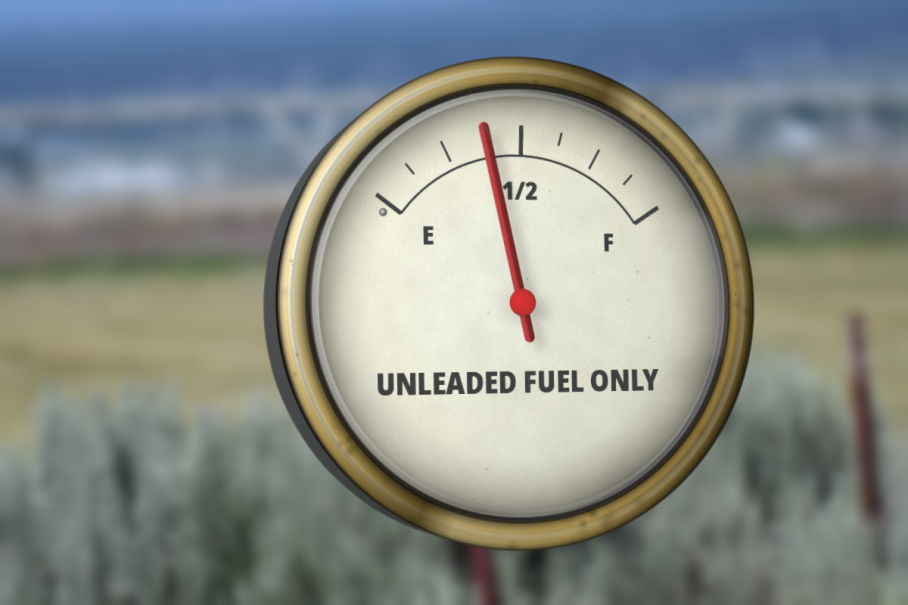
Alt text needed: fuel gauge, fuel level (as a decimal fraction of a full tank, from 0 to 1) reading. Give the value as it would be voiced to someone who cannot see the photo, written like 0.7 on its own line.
0.375
